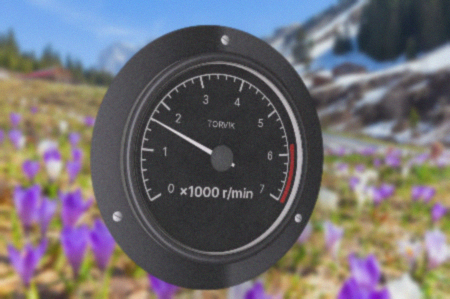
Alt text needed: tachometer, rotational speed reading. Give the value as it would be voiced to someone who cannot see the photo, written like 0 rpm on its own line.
1600 rpm
